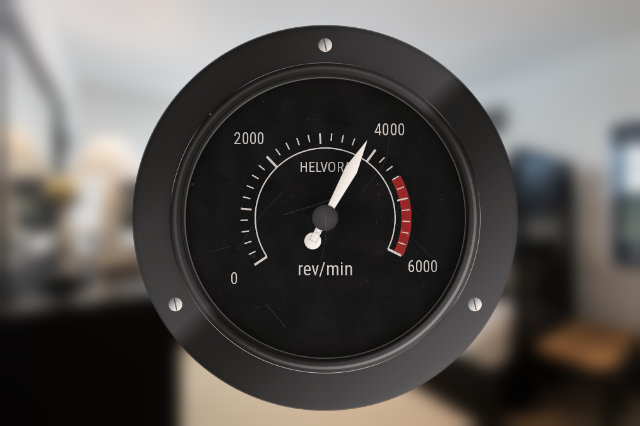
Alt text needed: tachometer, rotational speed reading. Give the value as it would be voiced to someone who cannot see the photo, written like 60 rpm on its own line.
3800 rpm
